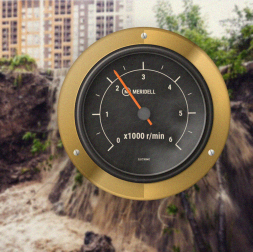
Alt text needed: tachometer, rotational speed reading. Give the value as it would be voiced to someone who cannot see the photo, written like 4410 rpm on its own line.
2250 rpm
